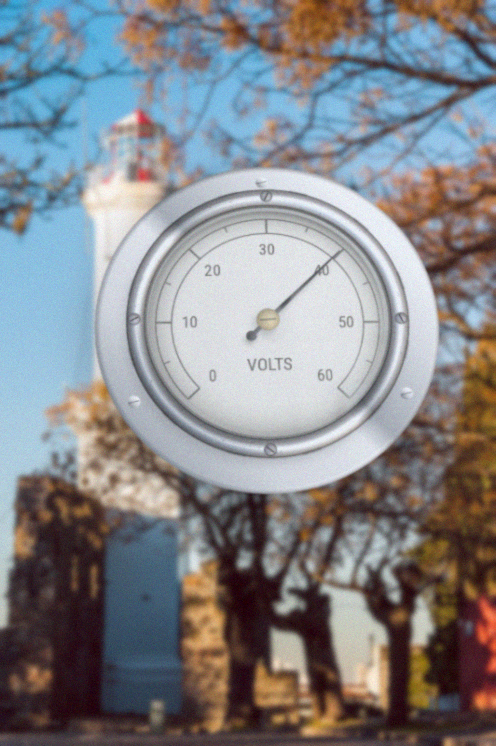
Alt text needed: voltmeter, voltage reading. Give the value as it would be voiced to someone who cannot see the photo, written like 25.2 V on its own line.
40 V
